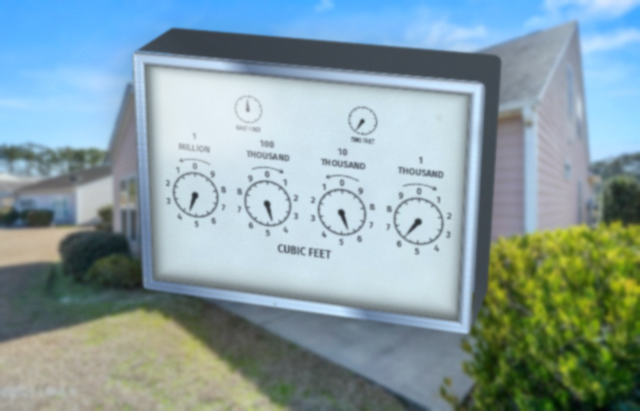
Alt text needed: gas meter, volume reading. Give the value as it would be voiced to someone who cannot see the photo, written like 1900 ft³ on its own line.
445600 ft³
